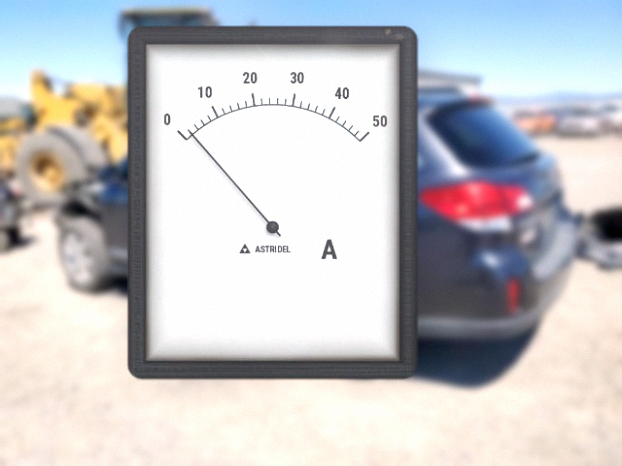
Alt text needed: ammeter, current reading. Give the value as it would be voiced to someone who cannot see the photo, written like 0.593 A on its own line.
2 A
